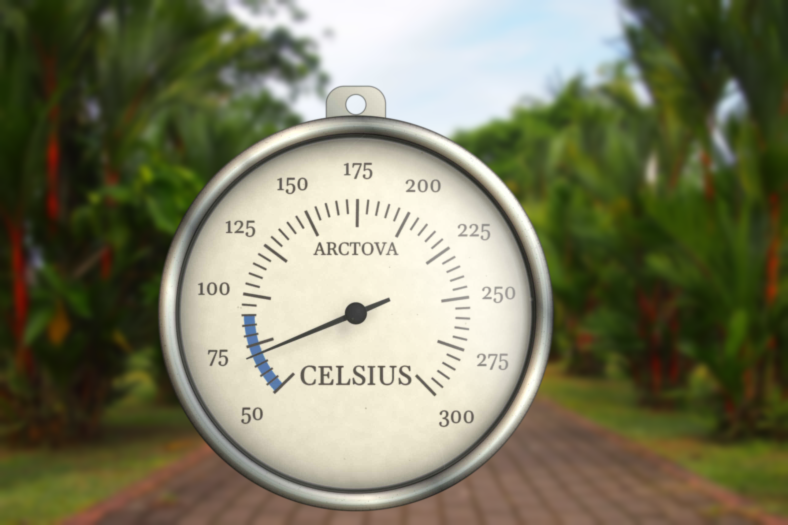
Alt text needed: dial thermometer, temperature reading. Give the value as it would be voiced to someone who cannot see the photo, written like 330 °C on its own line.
70 °C
